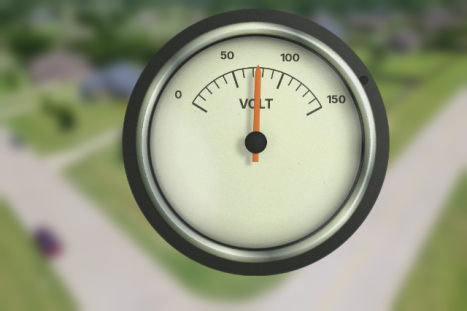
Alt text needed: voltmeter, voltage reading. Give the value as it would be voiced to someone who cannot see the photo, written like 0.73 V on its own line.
75 V
